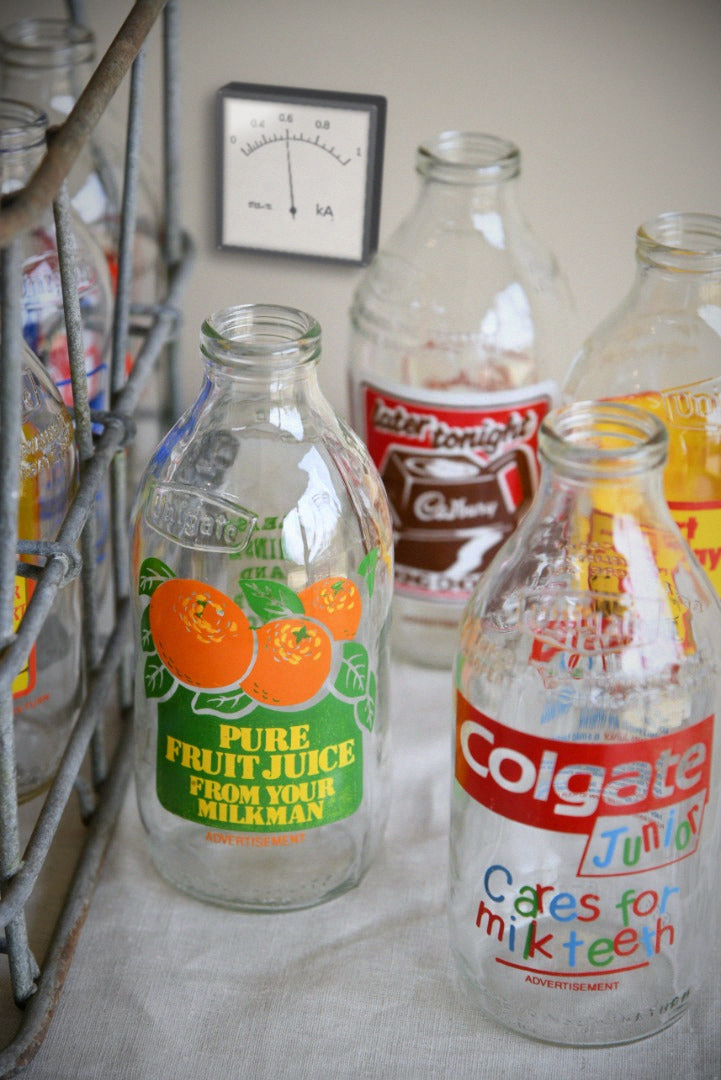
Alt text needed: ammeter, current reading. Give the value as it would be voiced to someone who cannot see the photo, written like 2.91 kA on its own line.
0.6 kA
